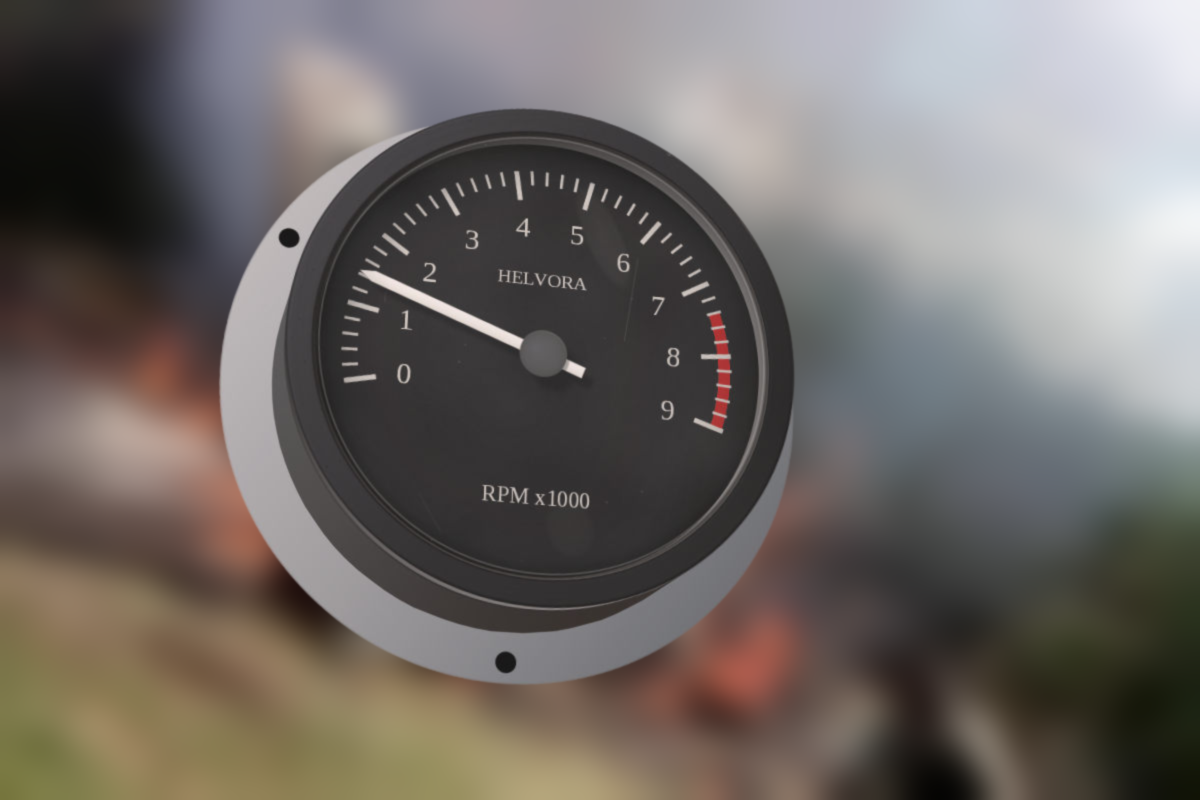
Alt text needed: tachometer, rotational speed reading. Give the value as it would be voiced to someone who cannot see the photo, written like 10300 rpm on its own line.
1400 rpm
